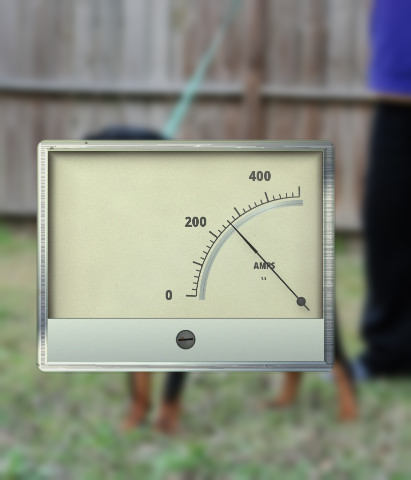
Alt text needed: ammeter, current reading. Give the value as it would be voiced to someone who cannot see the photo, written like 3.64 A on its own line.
260 A
